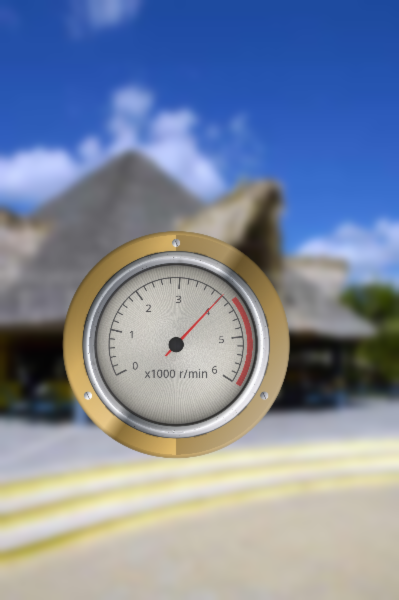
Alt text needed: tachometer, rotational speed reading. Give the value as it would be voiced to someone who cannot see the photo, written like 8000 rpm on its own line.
4000 rpm
